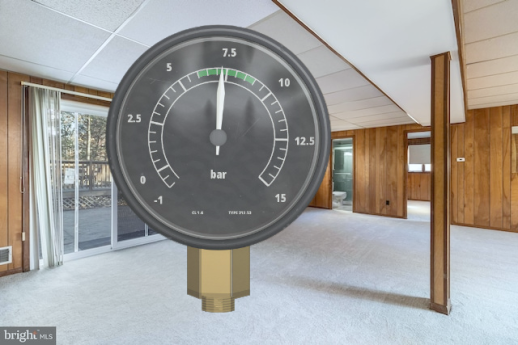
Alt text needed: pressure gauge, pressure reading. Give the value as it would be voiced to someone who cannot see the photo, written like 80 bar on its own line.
7.25 bar
